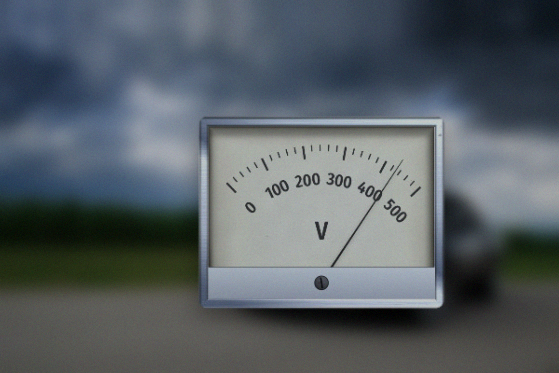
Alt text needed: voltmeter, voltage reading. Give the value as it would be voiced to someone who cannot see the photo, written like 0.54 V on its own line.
430 V
